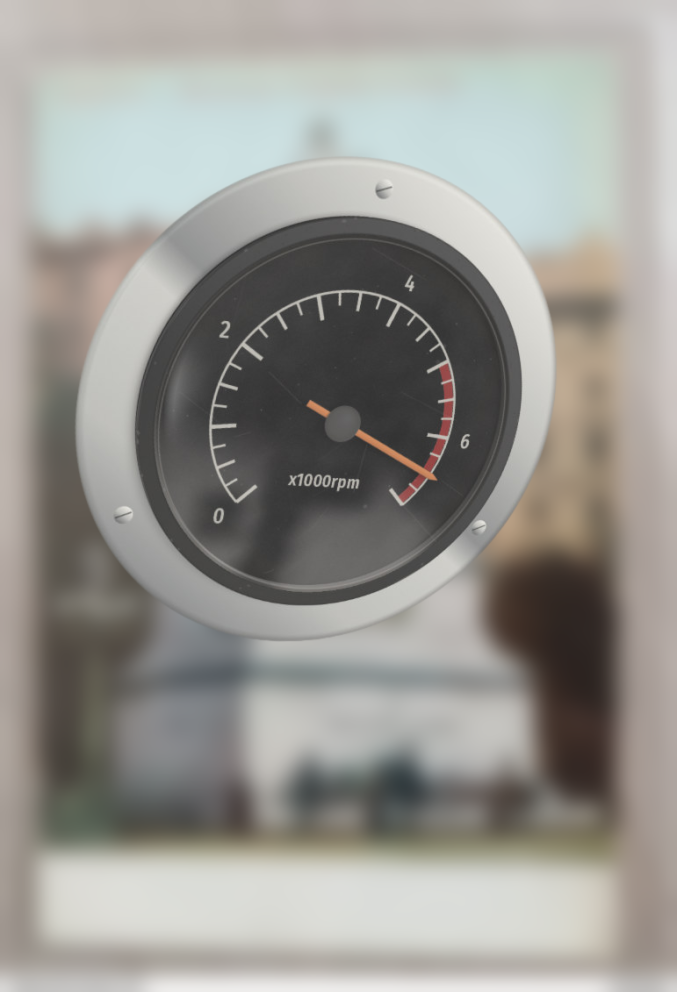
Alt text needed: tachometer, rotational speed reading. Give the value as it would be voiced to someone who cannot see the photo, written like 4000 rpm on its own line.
6500 rpm
